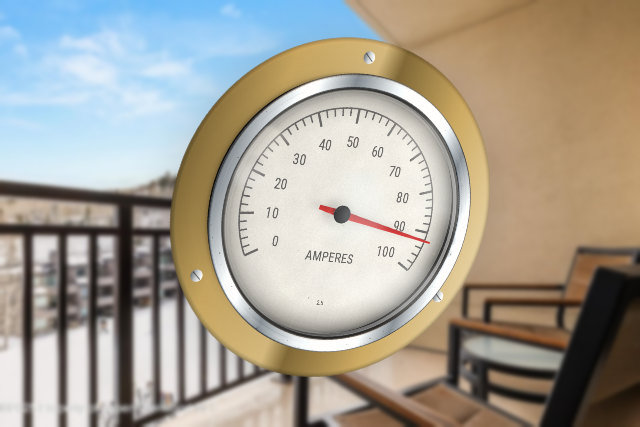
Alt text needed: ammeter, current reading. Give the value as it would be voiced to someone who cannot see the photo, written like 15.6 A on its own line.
92 A
